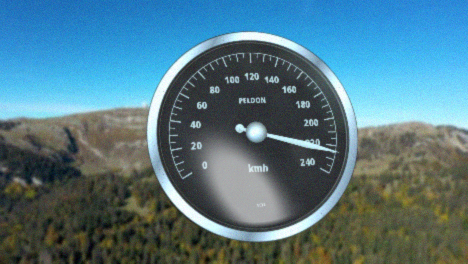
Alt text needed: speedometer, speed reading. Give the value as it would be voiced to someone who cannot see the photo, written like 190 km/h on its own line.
225 km/h
